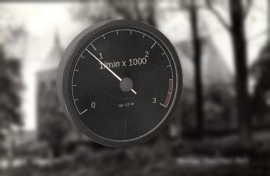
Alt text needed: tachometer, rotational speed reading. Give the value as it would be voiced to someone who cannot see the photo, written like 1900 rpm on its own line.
900 rpm
